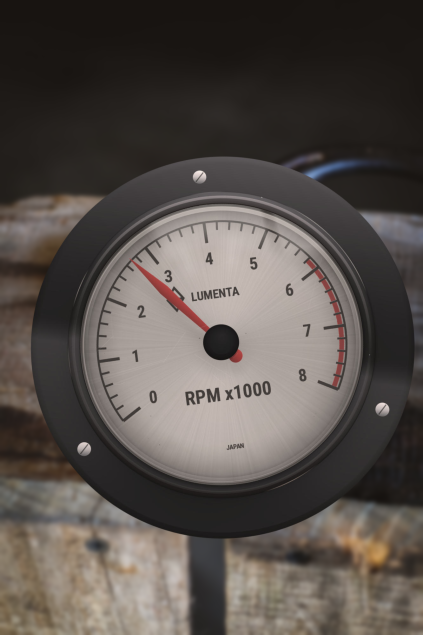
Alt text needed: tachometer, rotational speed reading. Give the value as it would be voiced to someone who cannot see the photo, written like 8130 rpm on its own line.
2700 rpm
